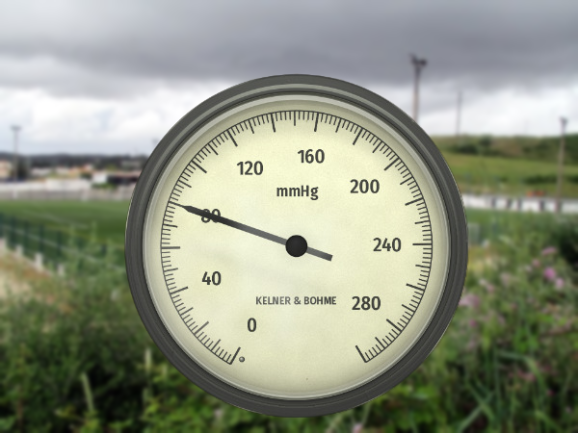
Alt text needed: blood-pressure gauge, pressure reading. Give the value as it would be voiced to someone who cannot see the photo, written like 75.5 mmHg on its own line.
80 mmHg
